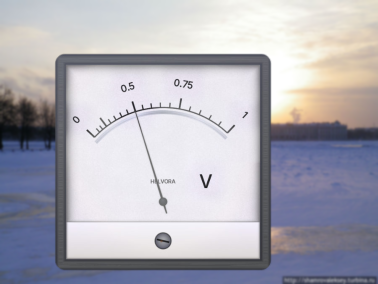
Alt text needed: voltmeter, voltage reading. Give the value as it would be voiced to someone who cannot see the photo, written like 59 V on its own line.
0.5 V
